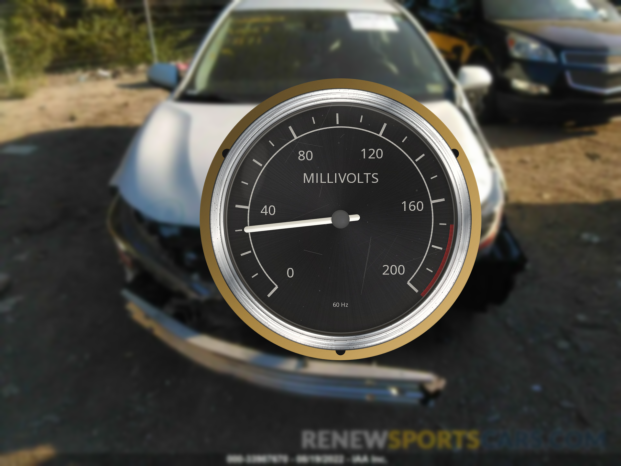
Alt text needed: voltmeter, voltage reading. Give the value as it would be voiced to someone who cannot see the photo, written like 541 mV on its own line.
30 mV
